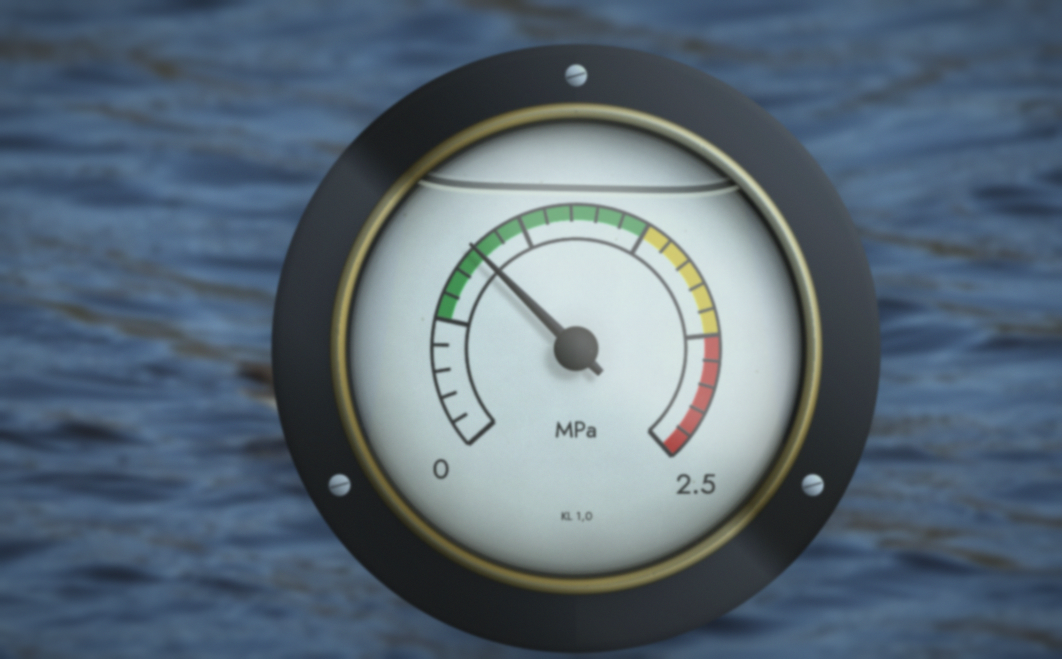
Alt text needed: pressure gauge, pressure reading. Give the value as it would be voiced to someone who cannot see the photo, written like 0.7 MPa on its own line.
0.8 MPa
